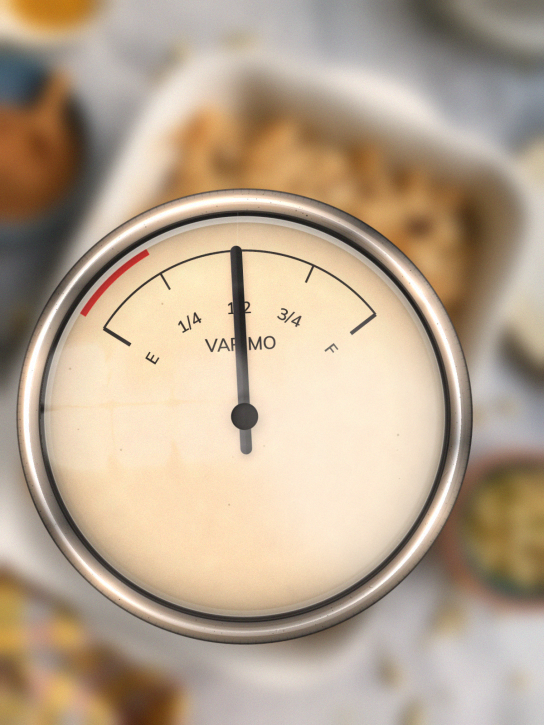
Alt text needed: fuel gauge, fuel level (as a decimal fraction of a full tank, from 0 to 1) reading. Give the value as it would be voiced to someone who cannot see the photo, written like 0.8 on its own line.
0.5
